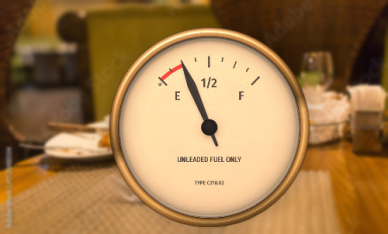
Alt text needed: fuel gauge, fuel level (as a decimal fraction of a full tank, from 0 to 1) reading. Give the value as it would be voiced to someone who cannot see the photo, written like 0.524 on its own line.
0.25
